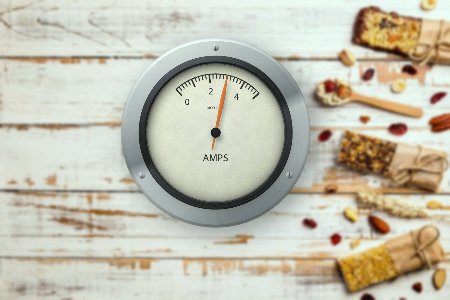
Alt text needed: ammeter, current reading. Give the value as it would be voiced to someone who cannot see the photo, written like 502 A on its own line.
3 A
